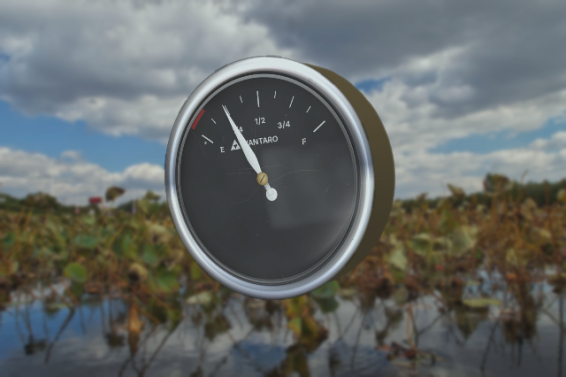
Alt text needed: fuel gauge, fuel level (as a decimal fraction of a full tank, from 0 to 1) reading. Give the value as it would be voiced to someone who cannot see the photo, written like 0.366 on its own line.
0.25
